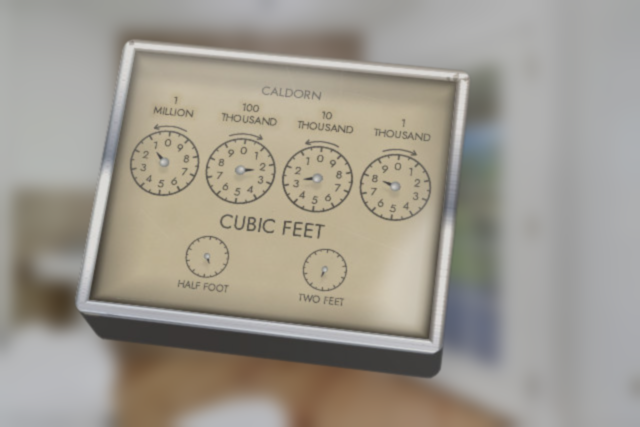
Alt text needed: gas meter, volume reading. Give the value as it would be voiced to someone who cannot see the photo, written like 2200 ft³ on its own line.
122800 ft³
